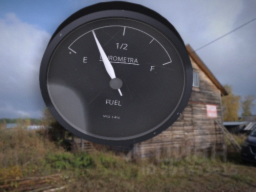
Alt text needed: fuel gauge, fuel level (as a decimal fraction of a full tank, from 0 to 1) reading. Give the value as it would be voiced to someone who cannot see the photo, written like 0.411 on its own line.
0.25
